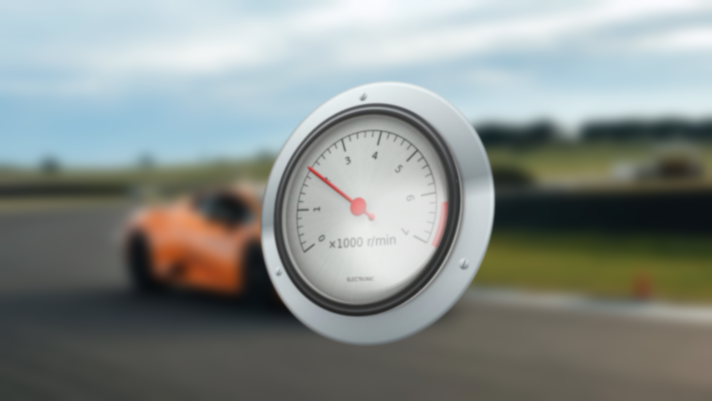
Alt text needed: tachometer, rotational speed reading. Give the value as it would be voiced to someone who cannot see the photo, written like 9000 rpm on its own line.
2000 rpm
